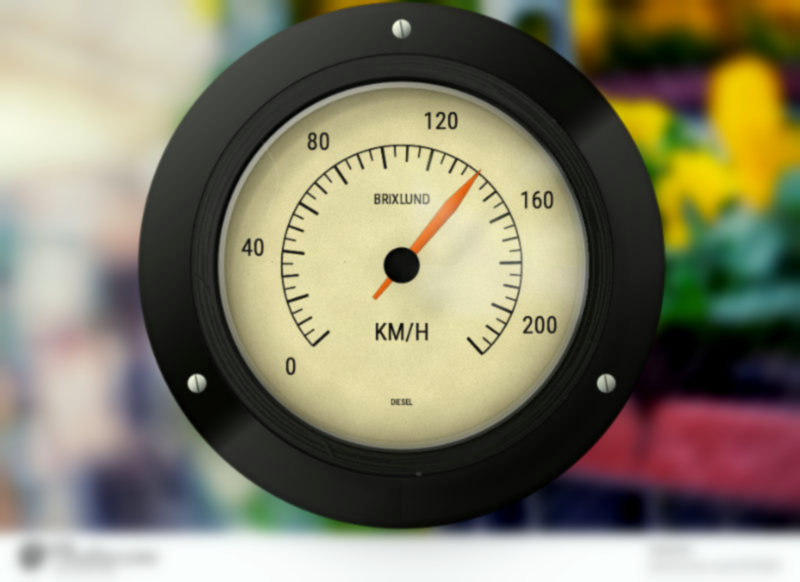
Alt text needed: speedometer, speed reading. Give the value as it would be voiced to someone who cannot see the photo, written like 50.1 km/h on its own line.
140 km/h
